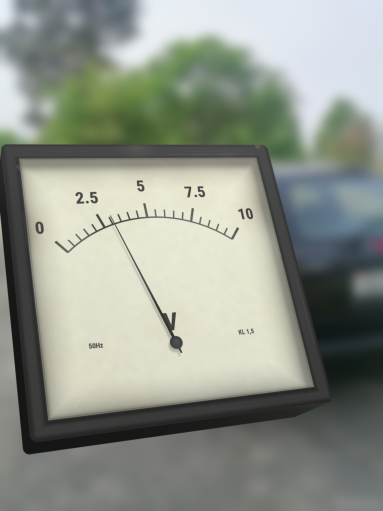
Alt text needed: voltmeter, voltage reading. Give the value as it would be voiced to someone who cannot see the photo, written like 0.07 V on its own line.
3 V
